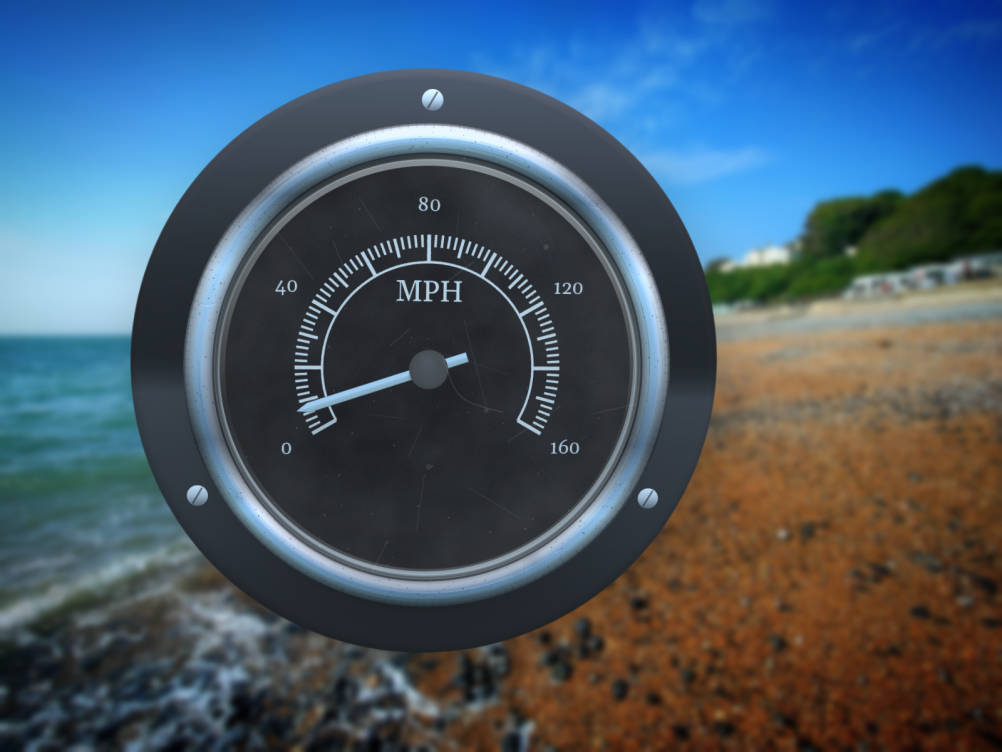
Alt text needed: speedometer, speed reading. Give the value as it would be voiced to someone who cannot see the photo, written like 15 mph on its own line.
8 mph
